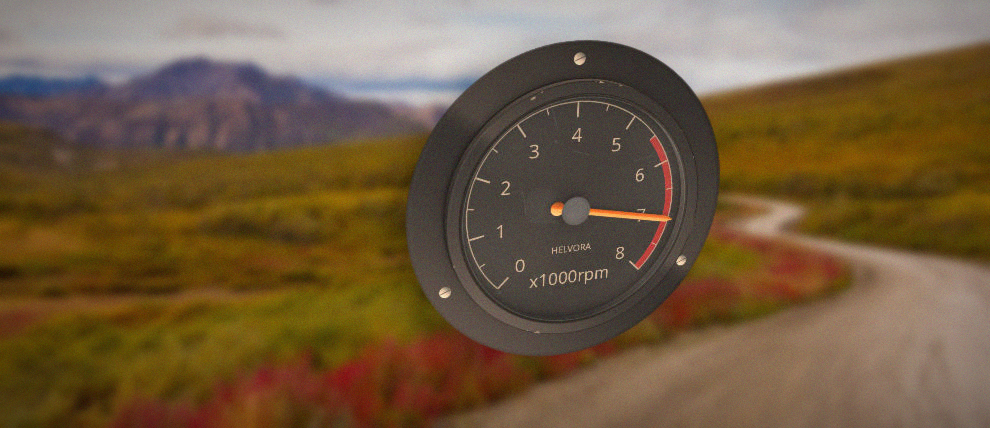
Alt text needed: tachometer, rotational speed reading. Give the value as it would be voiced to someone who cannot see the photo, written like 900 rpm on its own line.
7000 rpm
